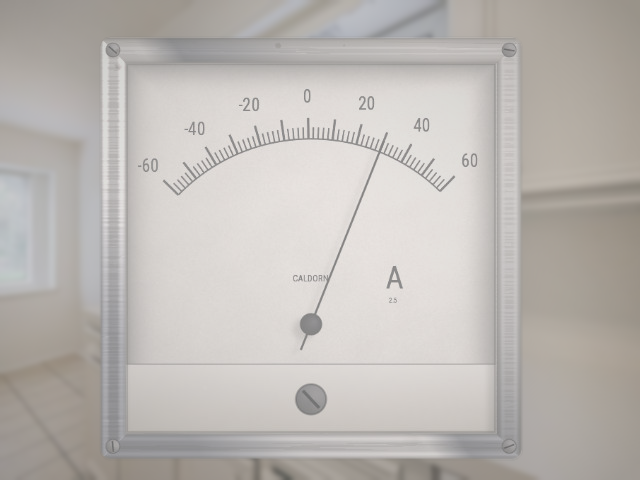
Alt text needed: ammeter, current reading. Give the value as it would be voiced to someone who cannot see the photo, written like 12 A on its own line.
30 A
